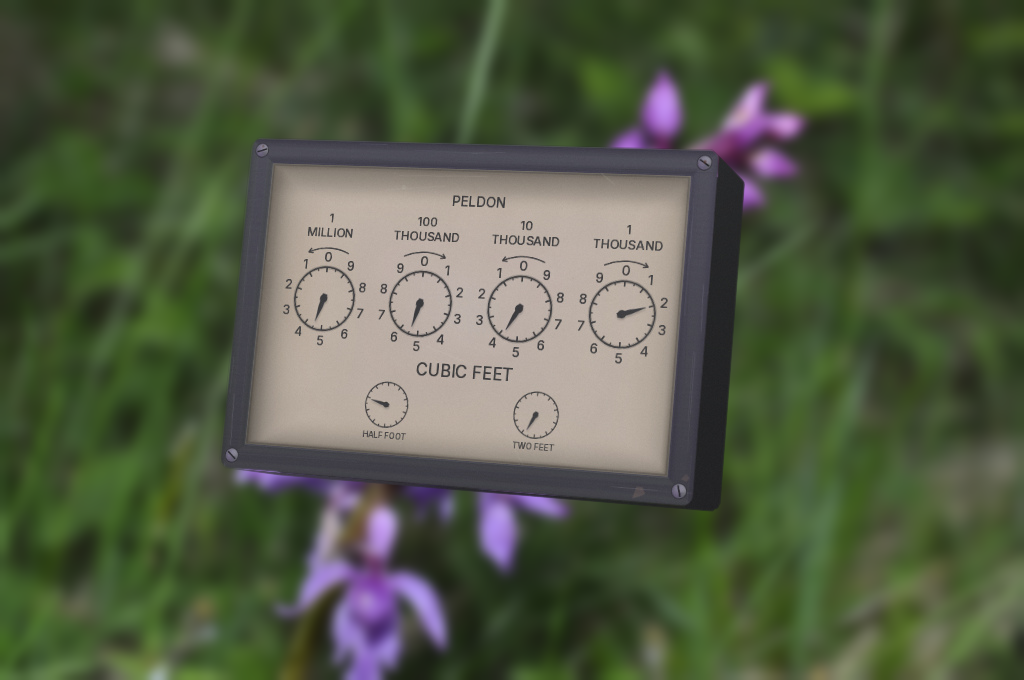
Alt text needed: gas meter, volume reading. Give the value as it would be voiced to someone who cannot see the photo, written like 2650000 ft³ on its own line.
454200 ft³
